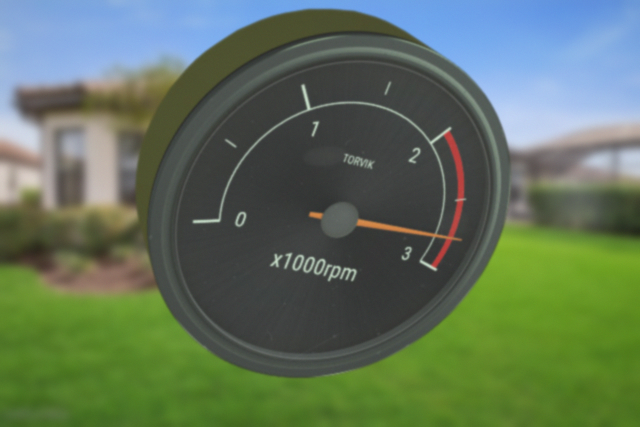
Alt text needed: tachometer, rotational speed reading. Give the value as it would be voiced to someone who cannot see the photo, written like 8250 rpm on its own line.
2750 rpm
